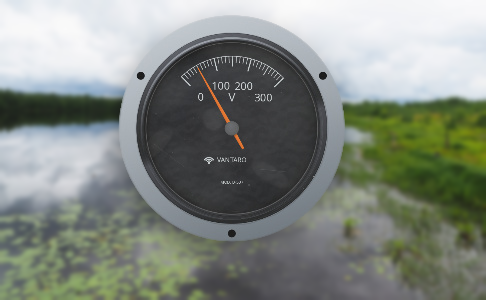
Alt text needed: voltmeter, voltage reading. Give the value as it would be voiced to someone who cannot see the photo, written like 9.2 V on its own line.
50 V
